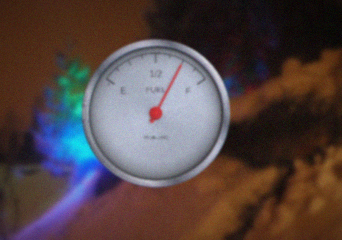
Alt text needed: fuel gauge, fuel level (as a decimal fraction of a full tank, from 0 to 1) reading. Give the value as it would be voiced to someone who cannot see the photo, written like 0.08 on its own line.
0.75
